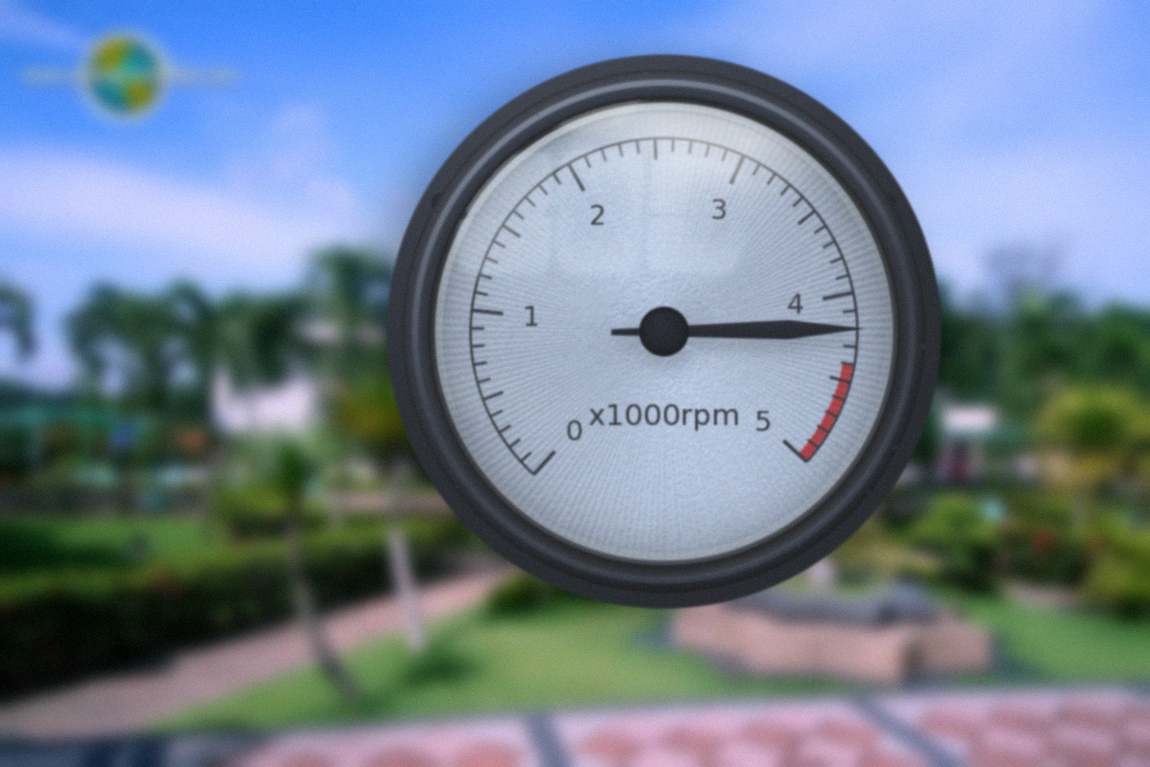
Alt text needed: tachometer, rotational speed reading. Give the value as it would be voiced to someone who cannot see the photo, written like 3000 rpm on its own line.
4200 rpm
